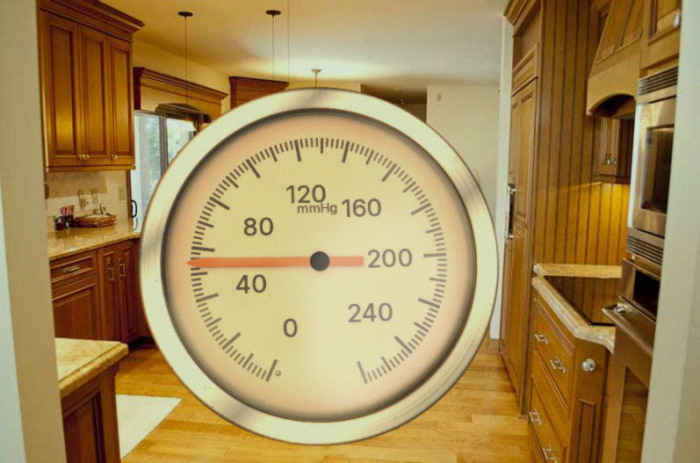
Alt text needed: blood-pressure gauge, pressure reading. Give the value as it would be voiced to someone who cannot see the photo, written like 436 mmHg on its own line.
54 mmHg
